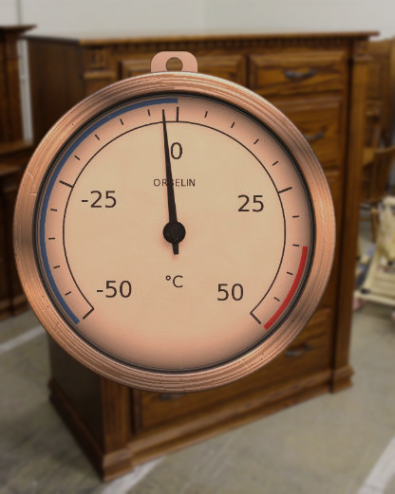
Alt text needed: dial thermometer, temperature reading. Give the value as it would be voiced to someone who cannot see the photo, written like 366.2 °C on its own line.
-2.5 °C
